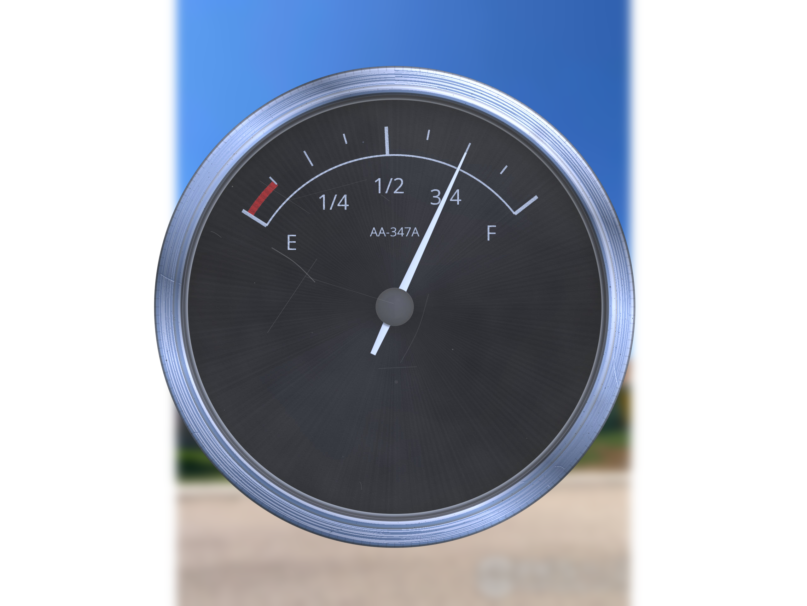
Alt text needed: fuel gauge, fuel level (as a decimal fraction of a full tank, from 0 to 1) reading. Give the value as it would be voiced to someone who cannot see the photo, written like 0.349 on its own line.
0.75
